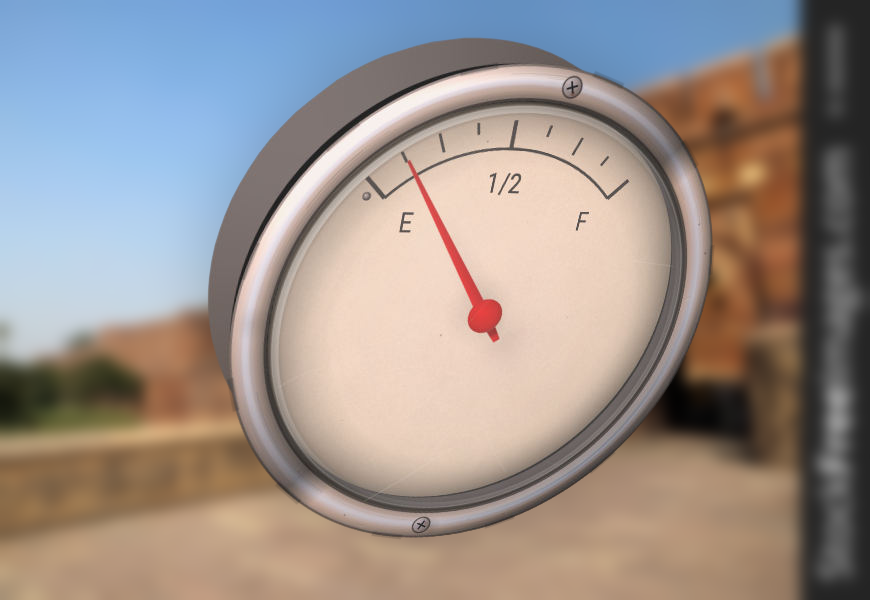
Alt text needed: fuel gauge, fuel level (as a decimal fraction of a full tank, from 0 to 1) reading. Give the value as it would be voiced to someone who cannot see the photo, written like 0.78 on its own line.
0.125
